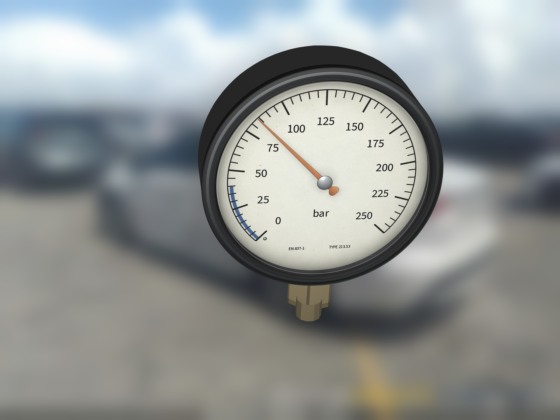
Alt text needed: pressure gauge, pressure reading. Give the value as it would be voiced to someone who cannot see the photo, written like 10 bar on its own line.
85 bar
